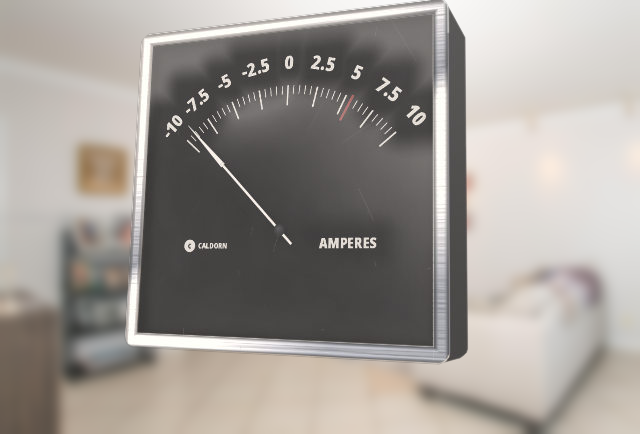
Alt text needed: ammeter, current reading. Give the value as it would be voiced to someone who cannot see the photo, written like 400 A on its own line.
-9 A
